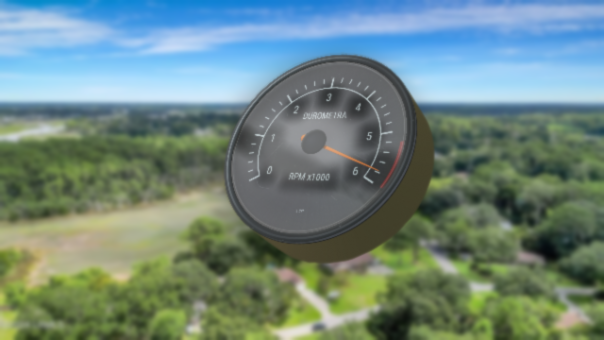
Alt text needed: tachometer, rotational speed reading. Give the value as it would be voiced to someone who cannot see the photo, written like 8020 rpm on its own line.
5800 rpm
